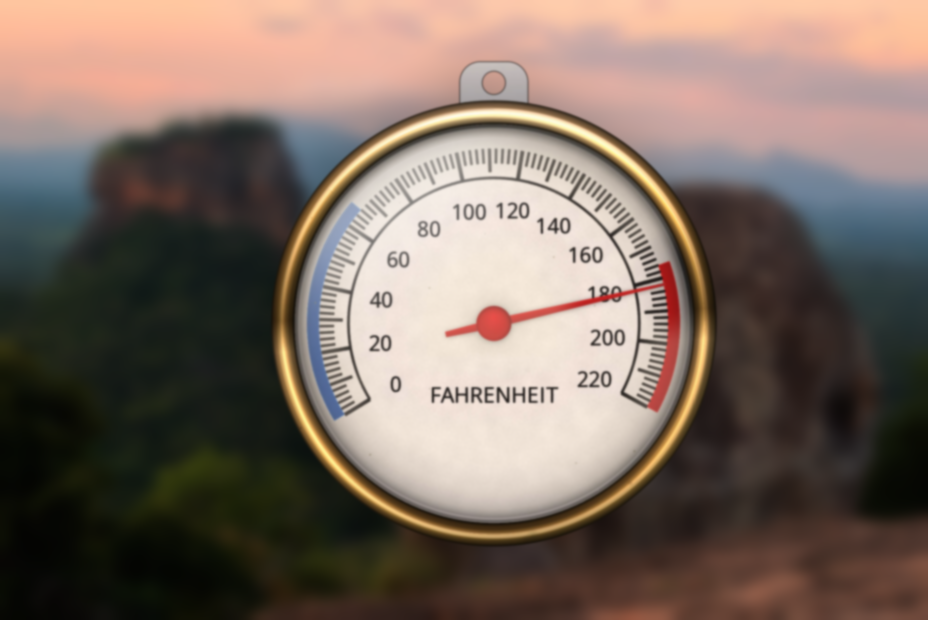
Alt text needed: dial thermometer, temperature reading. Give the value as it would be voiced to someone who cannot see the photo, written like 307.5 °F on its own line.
182 °F
